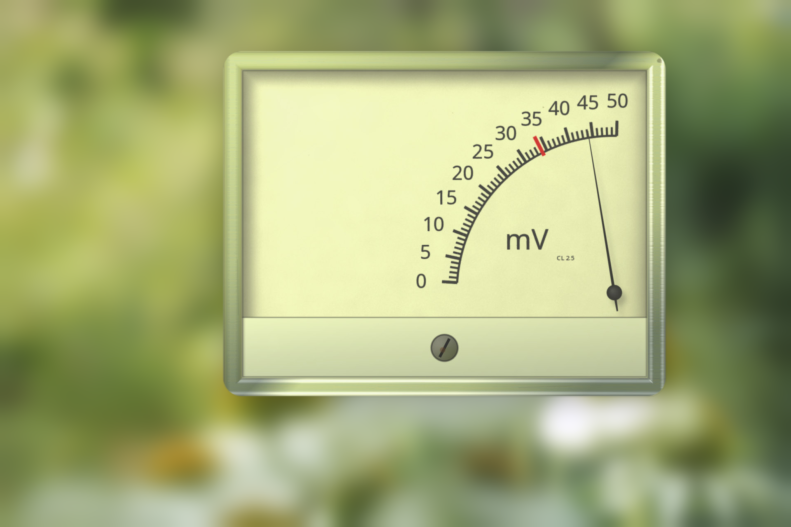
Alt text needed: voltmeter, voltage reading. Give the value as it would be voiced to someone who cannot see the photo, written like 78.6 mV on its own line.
44 mV
